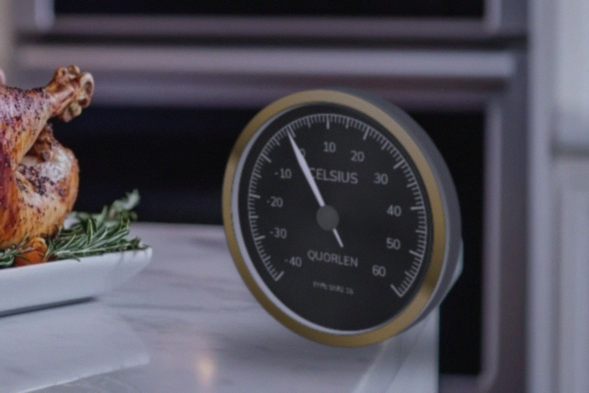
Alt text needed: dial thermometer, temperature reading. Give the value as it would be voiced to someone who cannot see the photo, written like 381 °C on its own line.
0 °C
